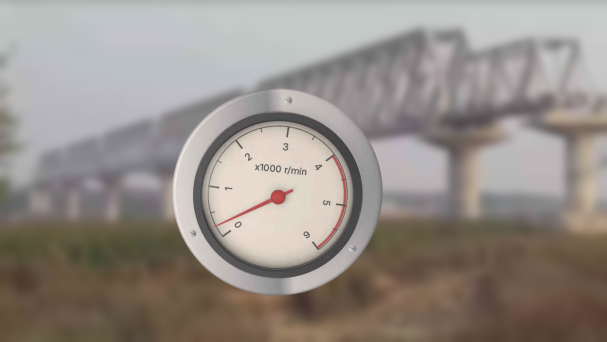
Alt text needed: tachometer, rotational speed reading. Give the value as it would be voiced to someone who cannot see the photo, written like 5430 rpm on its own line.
250 rpm
